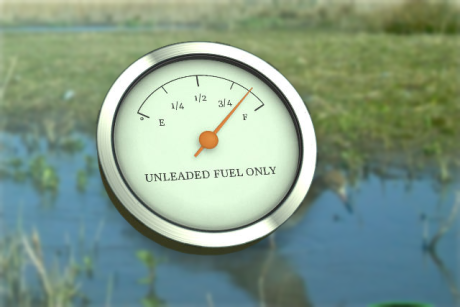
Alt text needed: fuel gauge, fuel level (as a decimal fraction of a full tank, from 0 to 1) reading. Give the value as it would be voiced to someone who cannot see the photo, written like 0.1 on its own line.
0.875
